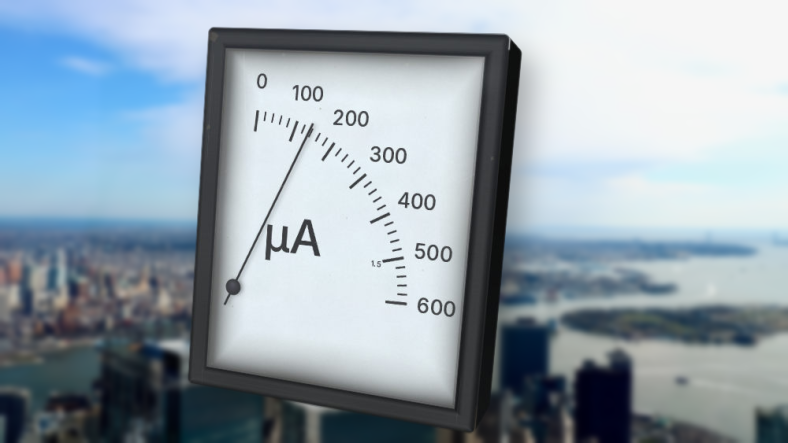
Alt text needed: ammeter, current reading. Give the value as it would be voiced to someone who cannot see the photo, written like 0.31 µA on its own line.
140 µA
